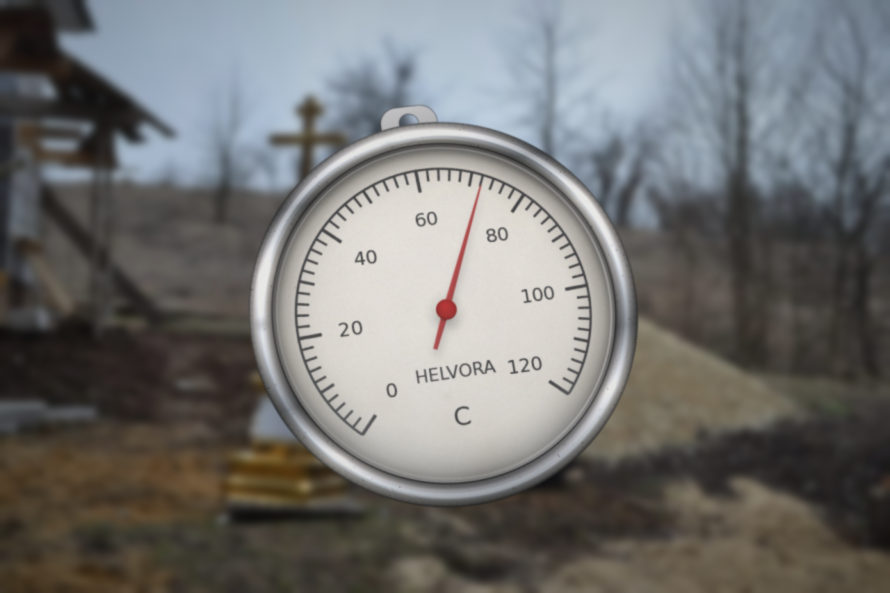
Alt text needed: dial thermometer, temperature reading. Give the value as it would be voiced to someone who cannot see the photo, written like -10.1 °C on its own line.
72 °C
